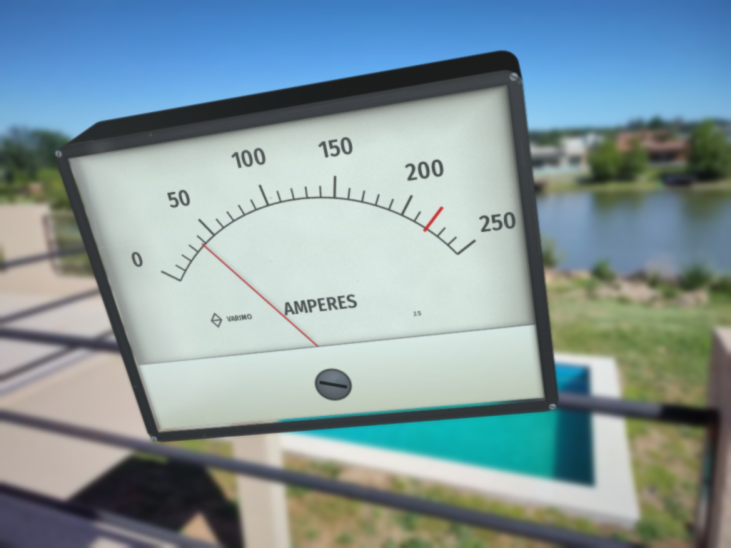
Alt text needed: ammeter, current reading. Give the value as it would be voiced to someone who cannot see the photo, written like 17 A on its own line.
40 A
